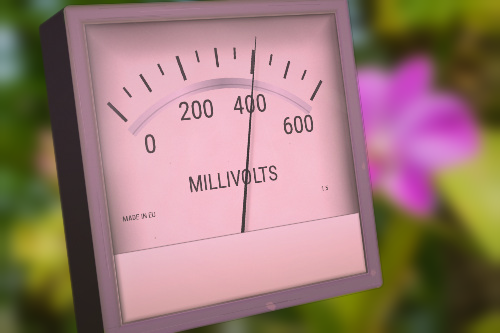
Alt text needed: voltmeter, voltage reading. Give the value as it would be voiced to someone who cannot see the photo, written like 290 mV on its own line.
400 mV
